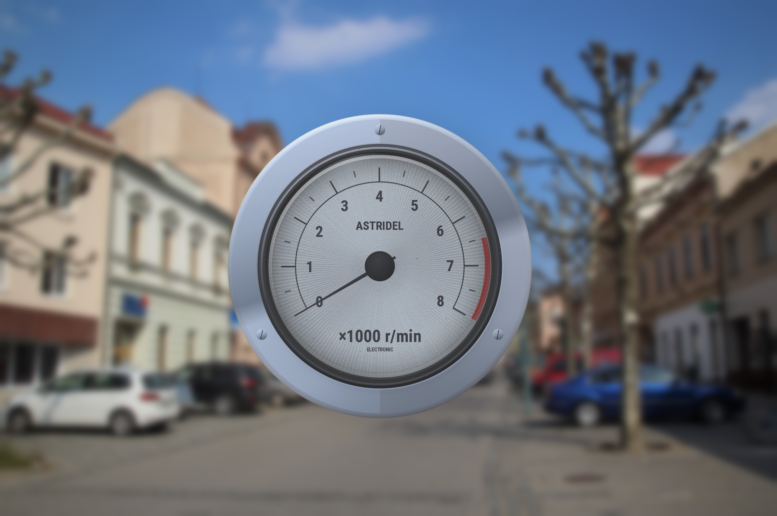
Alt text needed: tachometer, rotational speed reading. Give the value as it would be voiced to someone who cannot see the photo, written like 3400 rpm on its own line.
0 rpm
